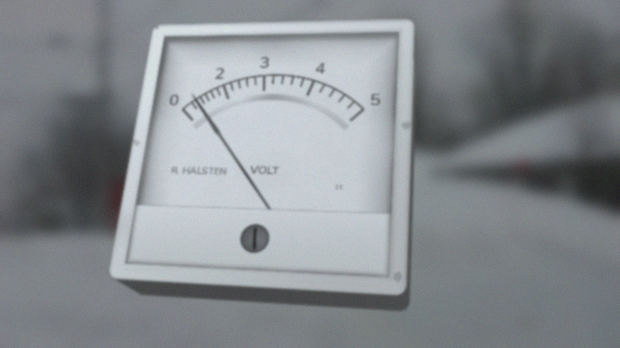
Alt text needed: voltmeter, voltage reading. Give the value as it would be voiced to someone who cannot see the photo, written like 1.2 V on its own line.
1 V
